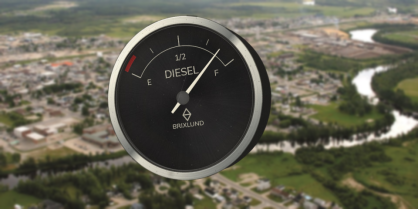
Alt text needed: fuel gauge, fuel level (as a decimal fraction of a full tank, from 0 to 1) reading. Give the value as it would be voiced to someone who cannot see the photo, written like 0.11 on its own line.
0.875
